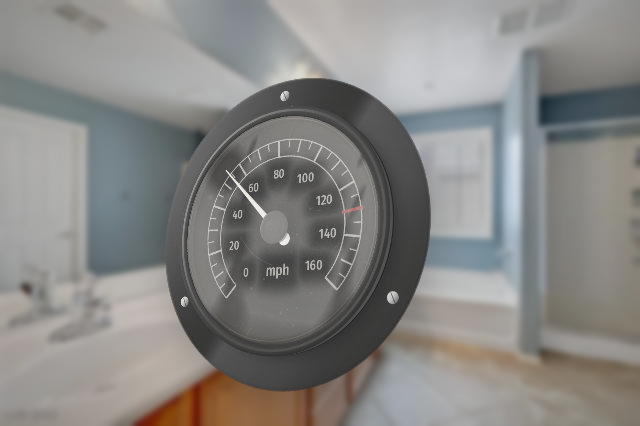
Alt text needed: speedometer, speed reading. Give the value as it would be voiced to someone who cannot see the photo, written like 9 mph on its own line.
55 mph
